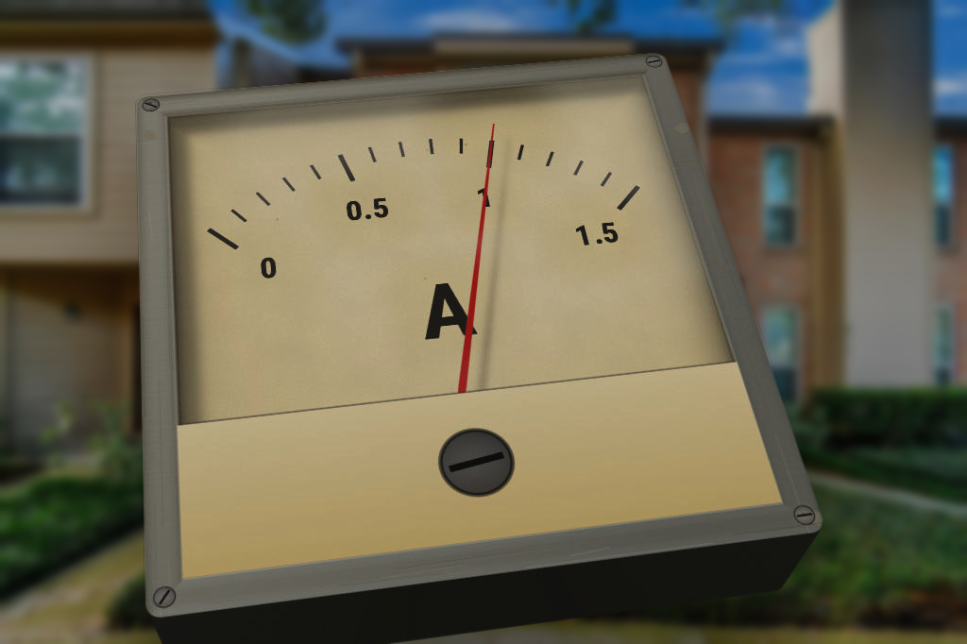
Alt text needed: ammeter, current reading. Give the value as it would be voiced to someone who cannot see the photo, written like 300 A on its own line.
1 A
